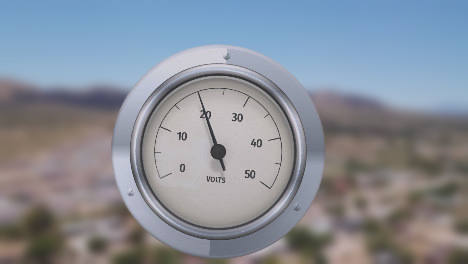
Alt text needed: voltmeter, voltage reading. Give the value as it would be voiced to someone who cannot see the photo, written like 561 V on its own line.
20 V
